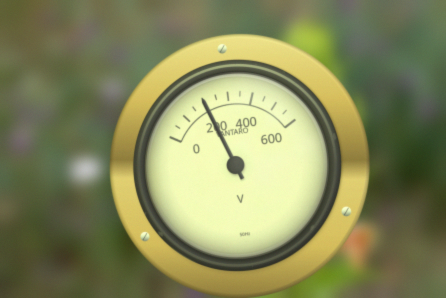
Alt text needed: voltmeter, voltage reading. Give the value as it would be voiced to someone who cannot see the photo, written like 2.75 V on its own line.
200 V
